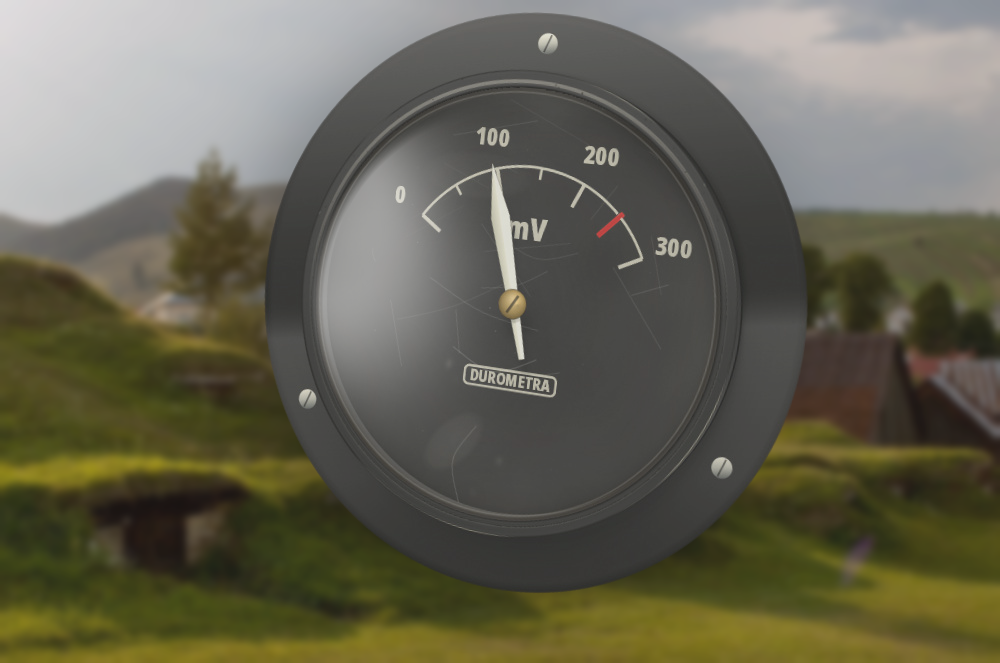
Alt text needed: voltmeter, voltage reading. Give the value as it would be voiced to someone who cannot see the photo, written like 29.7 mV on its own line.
100 mV
